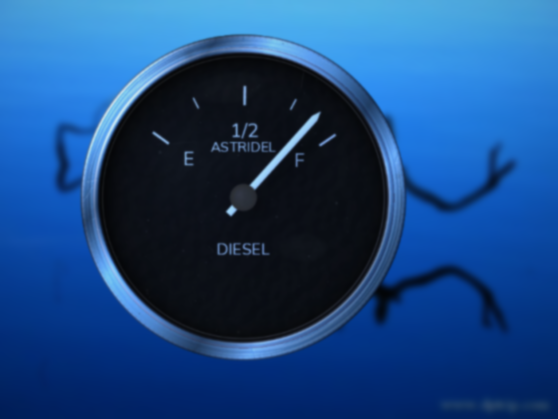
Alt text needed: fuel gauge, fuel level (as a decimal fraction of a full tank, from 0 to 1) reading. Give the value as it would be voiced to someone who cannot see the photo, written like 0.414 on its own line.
0.875
